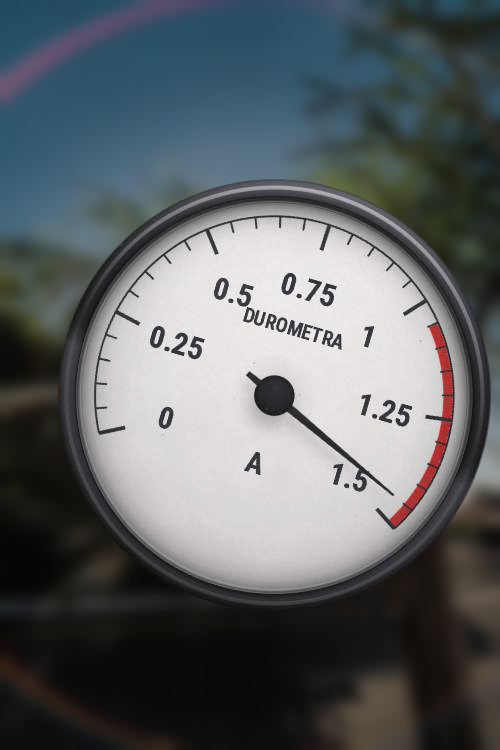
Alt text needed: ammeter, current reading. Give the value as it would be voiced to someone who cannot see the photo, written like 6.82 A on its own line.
1.45 A
